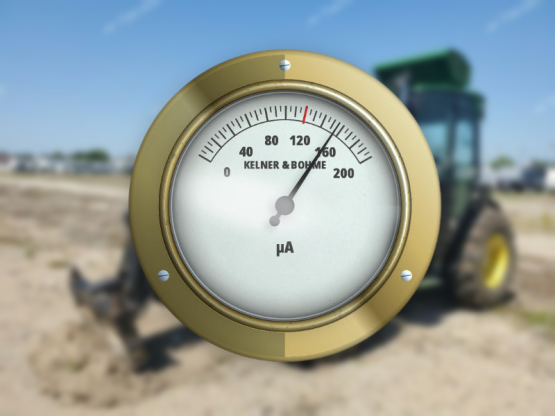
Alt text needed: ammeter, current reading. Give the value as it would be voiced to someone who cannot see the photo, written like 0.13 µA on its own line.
155 µA
